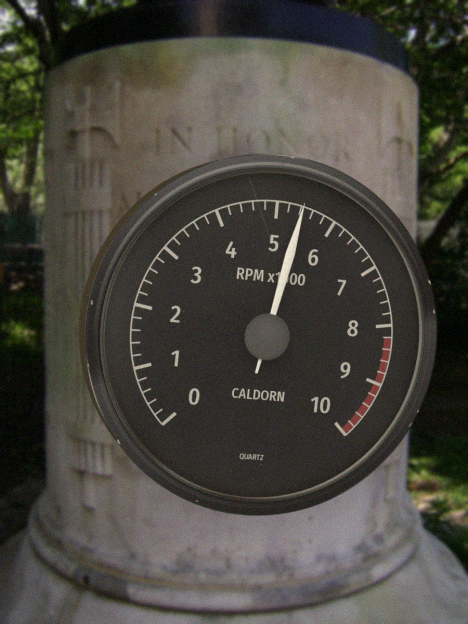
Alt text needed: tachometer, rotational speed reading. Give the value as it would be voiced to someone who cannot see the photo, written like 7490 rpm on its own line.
5400 rpm
